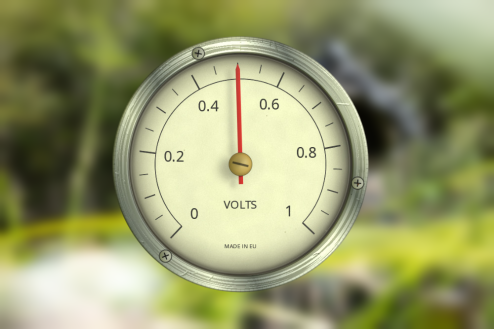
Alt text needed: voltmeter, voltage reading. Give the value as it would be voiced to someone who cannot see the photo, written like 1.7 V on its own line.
0.5 V
